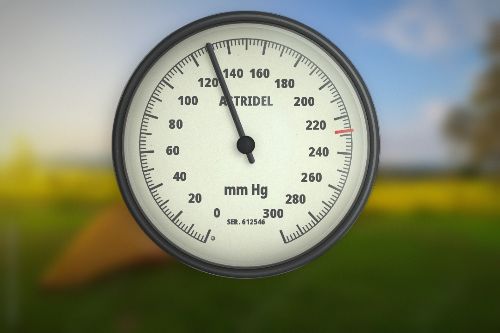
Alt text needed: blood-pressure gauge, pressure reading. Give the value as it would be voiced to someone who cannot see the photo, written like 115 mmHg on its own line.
130 mmHg
